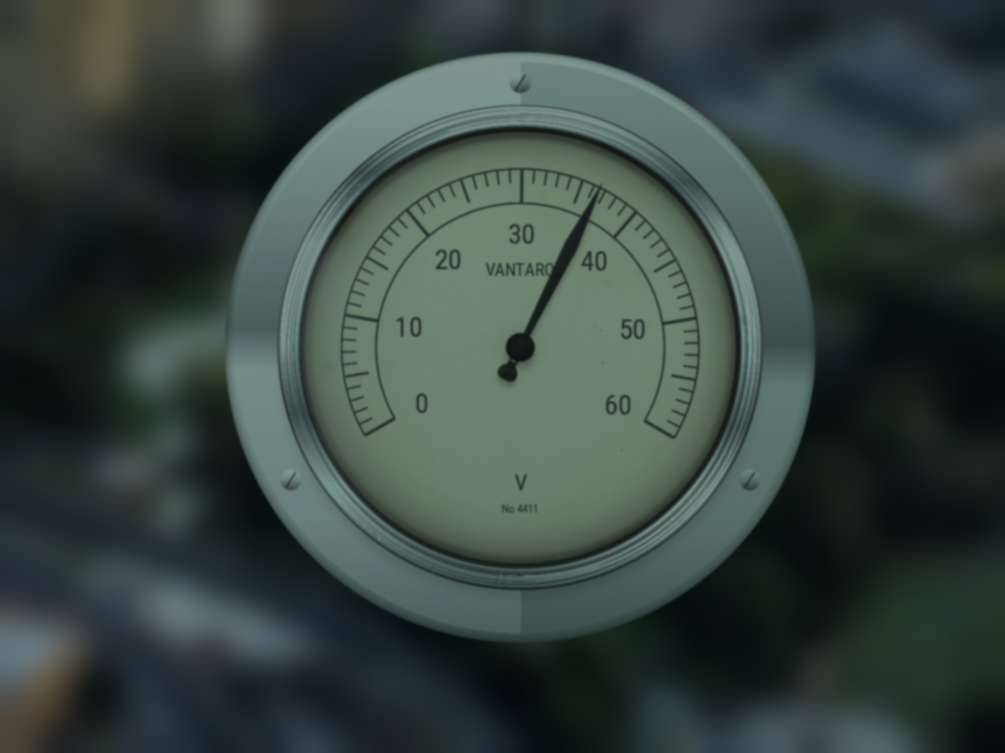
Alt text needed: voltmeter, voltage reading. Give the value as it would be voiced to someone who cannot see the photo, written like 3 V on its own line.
36.5 V
